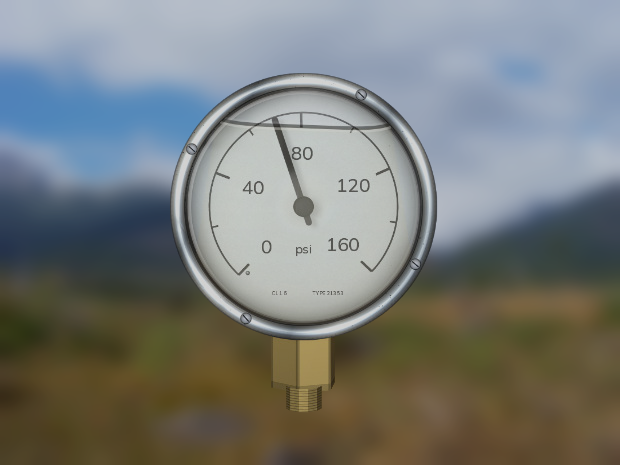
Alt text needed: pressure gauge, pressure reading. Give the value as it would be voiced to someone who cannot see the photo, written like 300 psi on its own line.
70 psi
